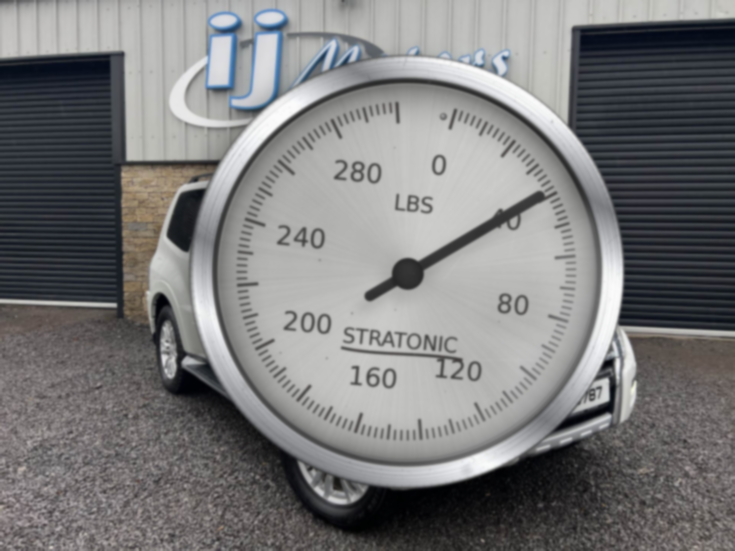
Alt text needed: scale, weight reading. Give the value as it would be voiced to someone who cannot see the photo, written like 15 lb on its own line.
38 lb
